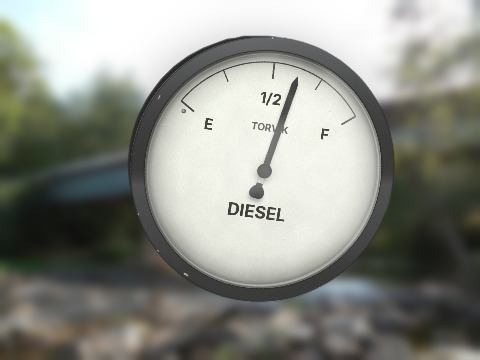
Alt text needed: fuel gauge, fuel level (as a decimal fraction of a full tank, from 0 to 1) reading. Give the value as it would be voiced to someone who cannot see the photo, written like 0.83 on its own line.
0.625
